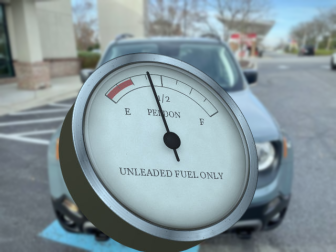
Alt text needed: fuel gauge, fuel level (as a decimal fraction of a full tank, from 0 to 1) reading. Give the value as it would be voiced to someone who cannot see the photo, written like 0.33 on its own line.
0.375
